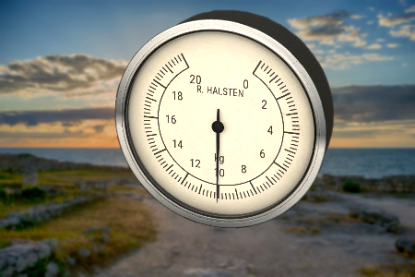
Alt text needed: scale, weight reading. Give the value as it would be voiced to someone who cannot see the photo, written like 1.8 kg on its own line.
10 kg
